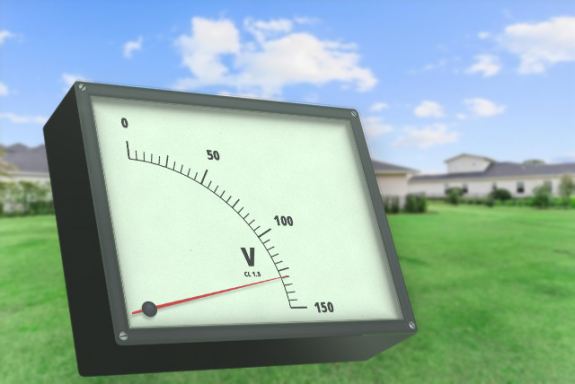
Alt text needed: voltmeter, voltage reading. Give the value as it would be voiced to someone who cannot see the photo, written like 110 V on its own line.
130 V
